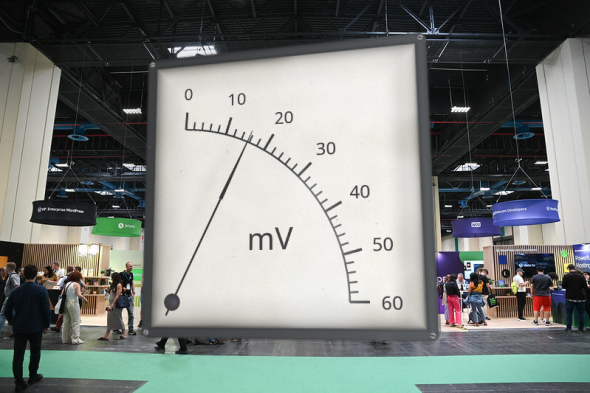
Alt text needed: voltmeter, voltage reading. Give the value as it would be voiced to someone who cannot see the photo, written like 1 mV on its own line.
16 mV
